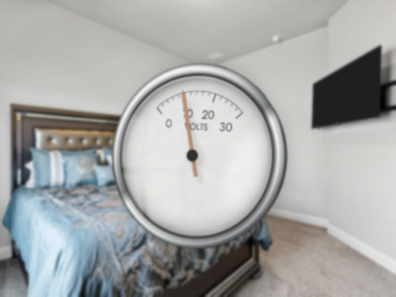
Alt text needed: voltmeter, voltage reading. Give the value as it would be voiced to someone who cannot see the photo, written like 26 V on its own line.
10 V
